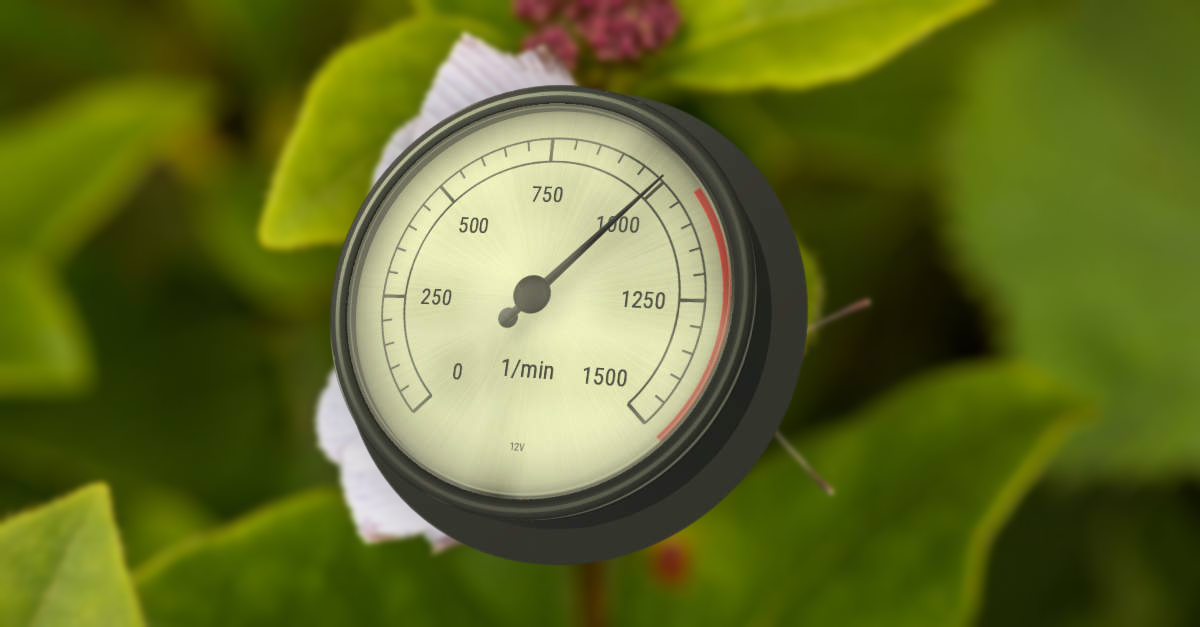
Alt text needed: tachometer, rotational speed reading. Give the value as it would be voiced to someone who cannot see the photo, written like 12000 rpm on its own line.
1000 rpm
